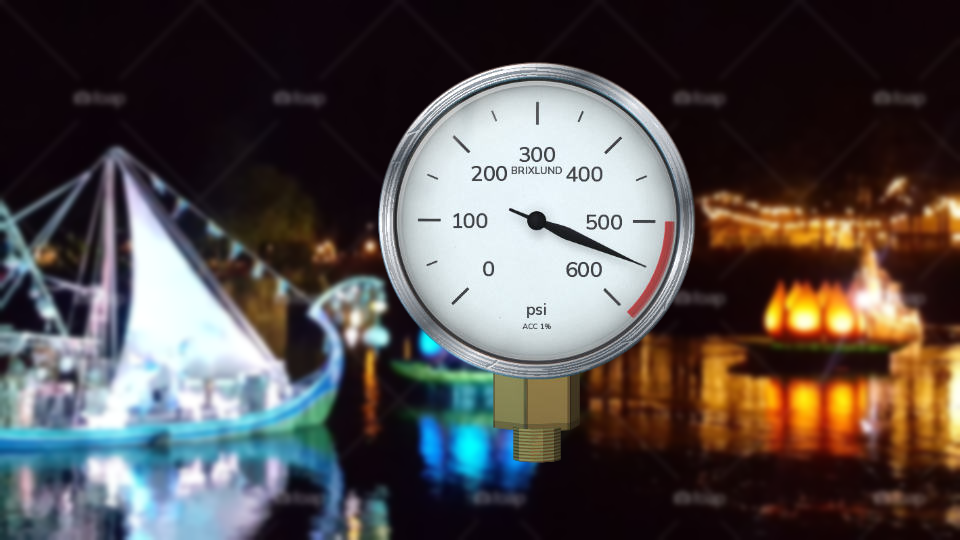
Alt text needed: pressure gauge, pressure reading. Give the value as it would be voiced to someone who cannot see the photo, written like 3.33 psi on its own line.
550 psi
